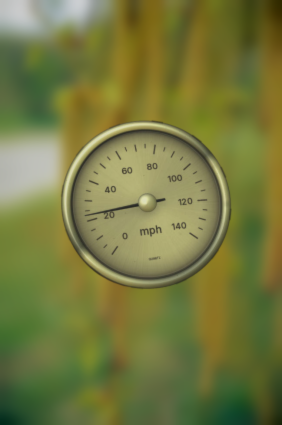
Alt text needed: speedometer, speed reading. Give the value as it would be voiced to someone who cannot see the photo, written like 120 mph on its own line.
22.5 mph
